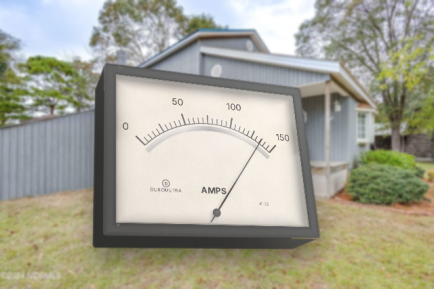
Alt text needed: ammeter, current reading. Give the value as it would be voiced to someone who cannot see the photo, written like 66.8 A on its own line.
135 A
